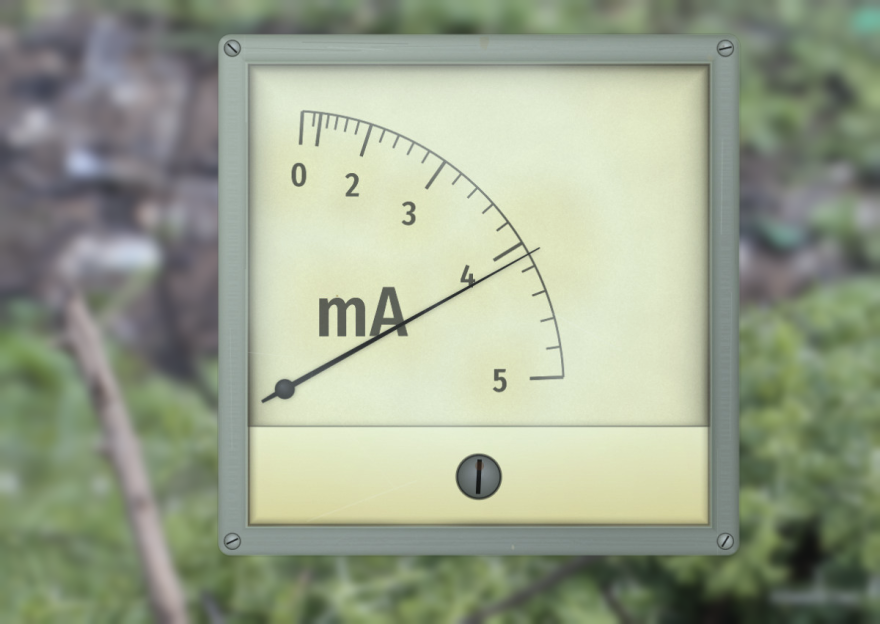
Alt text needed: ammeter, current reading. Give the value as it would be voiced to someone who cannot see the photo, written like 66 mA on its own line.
4.1 mA
